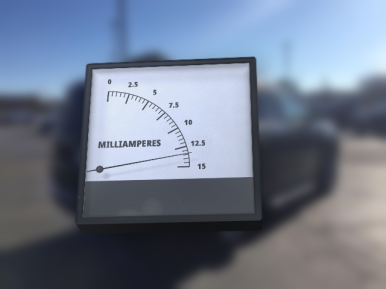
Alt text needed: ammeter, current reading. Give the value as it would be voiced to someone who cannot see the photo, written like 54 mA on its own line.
13.5 mA
